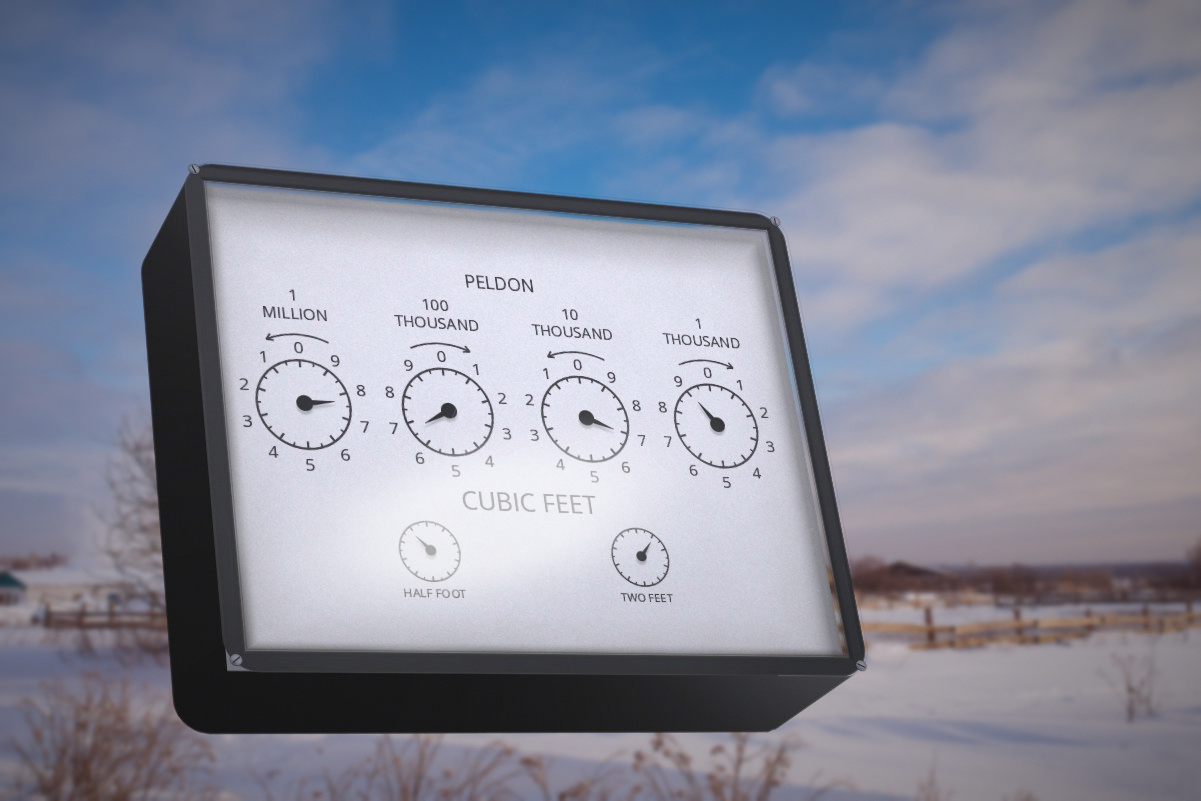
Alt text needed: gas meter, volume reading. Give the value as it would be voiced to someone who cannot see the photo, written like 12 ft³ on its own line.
766900 ft³
